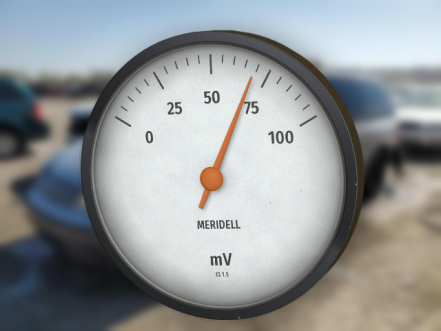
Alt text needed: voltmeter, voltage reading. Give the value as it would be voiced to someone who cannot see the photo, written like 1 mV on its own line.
70 mV
